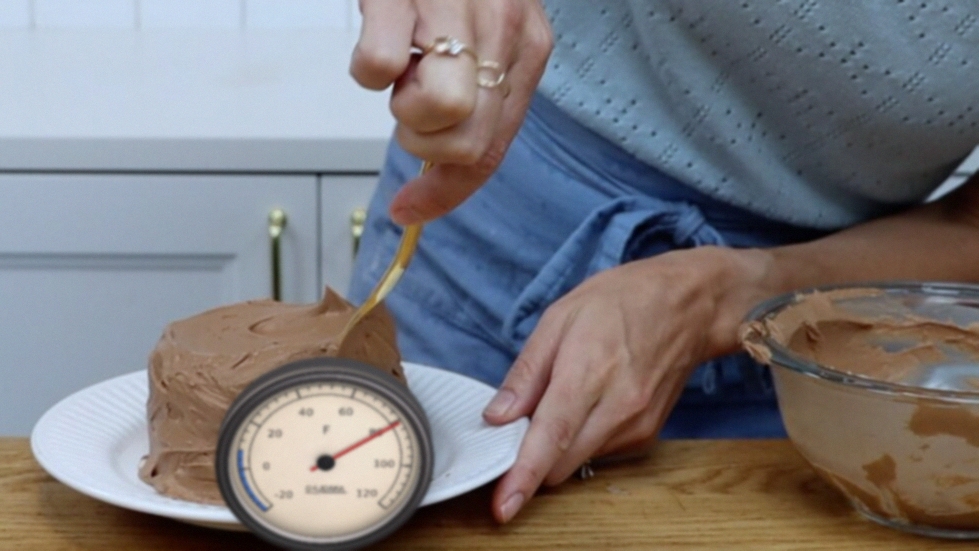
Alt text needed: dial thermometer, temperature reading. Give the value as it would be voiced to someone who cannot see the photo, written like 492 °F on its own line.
80 °F
